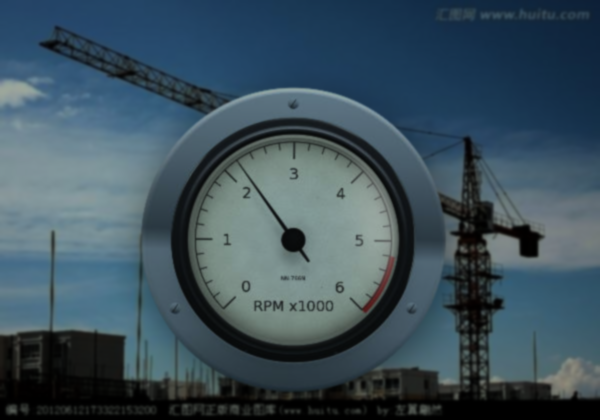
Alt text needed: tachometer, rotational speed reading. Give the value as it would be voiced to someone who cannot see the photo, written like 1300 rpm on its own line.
2200 rpm
